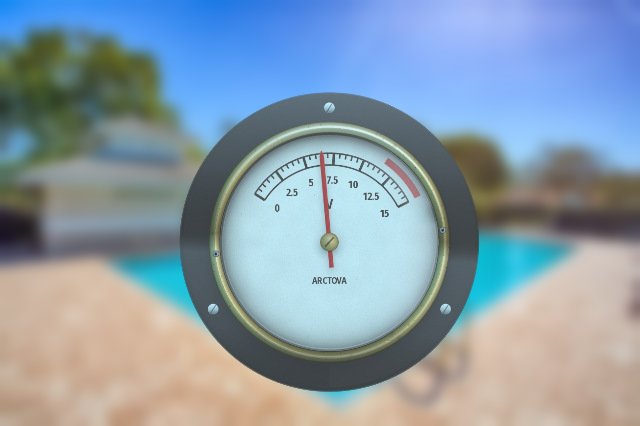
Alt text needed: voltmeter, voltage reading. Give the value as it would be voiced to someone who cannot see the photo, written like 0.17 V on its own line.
6.5 V
